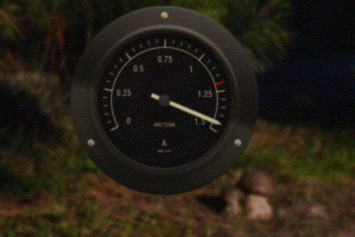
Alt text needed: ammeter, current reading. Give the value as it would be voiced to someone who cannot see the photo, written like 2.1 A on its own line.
1.45 A
